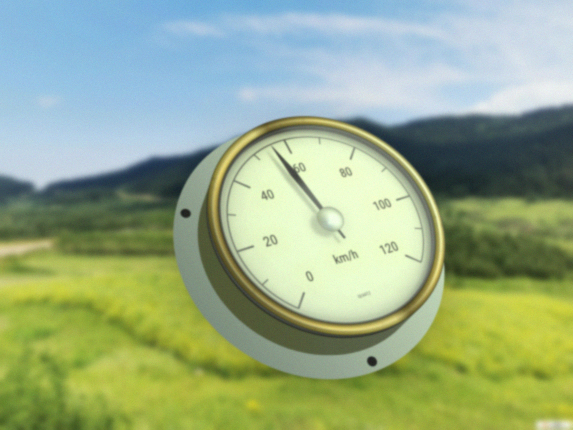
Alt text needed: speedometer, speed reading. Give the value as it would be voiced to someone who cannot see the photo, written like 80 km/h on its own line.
55 km/h
